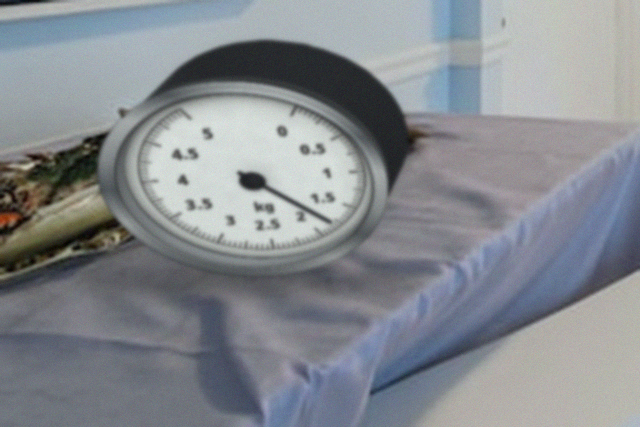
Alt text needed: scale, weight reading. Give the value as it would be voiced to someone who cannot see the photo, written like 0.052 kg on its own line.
1.75 kg
